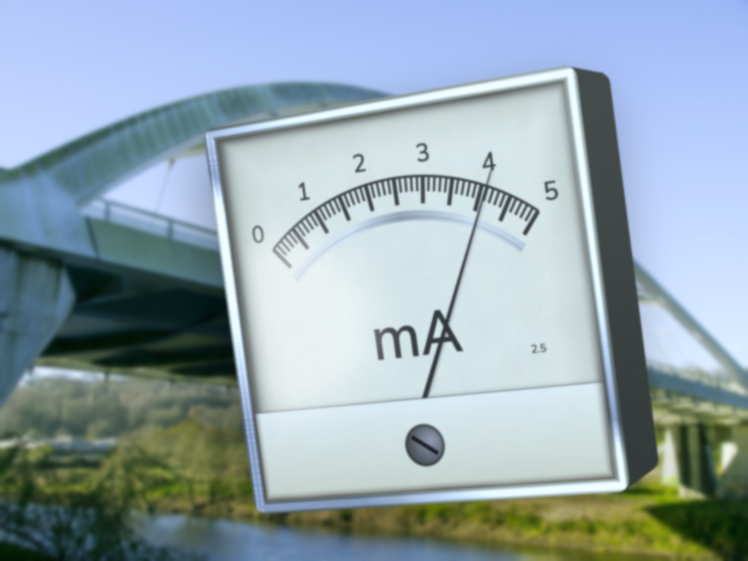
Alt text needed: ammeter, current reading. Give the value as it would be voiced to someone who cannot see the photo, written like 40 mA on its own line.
4.1 mA
